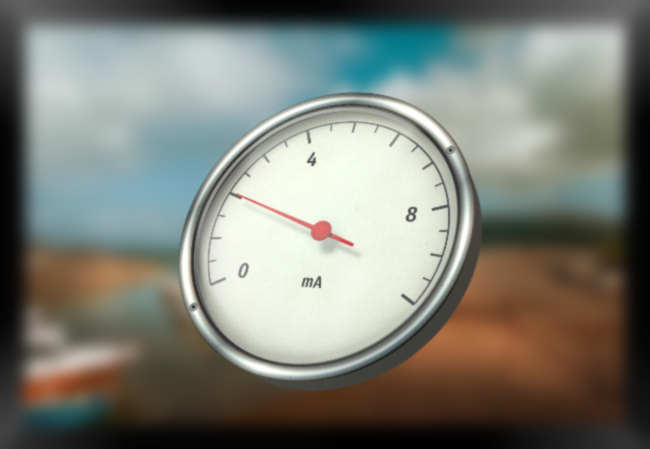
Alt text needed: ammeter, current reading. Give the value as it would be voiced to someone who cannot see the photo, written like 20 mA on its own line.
2 mA
